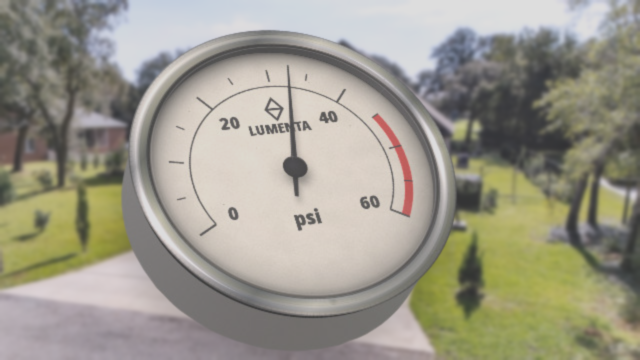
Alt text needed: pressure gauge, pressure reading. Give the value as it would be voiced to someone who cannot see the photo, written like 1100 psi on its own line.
32.5 psi
